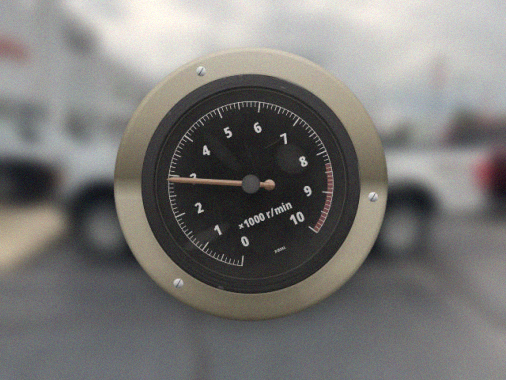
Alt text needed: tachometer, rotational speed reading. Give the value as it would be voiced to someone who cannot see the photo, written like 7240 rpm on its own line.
2900 rpm
